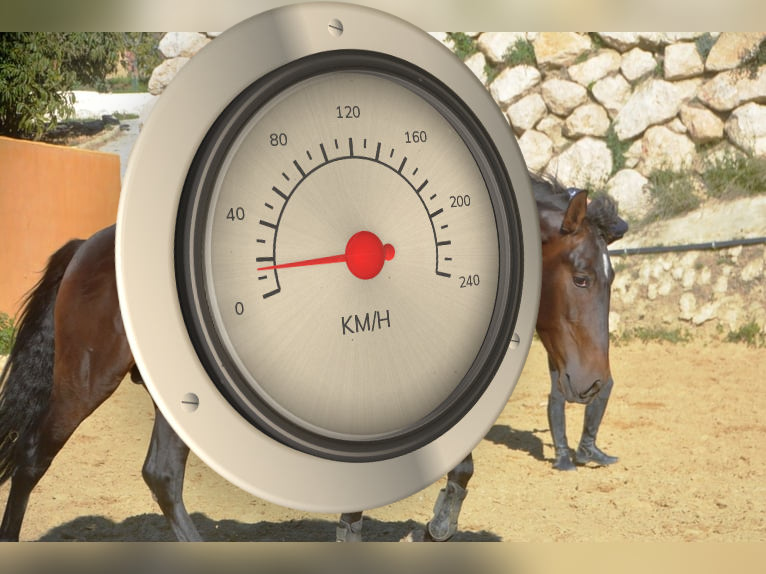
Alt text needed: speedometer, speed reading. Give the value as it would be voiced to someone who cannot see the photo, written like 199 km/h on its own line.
15 km/h
